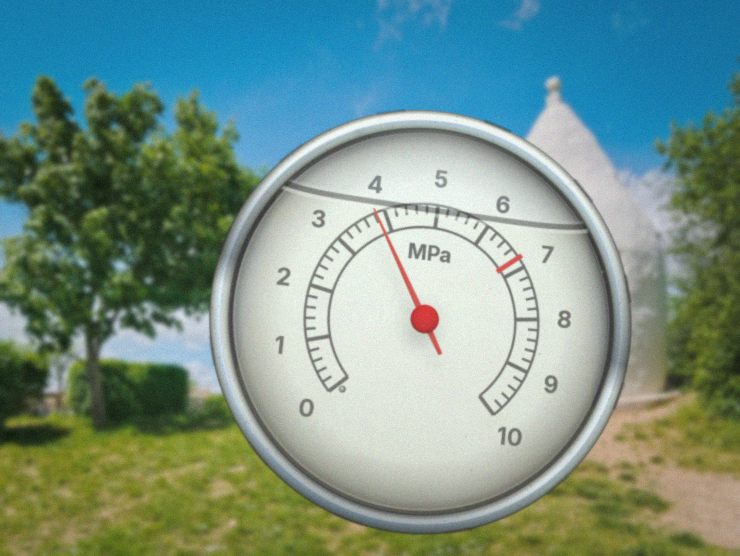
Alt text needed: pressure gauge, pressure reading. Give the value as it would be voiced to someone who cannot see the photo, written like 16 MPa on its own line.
3.8 MPa
